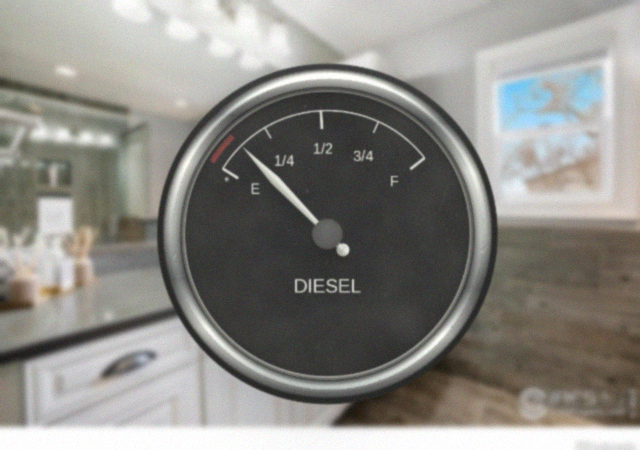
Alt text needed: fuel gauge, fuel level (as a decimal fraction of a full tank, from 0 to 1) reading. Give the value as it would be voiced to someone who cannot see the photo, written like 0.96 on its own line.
0.125
